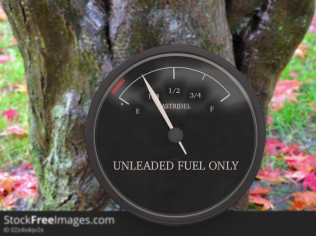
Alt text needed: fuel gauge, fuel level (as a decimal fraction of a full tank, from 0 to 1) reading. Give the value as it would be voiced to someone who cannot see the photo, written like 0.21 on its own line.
0.25
